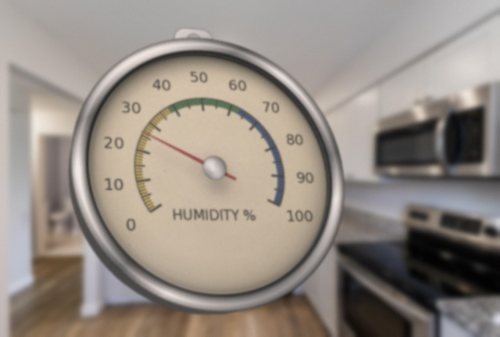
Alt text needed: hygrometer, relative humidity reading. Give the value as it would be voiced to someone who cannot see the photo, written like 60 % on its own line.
25 %
